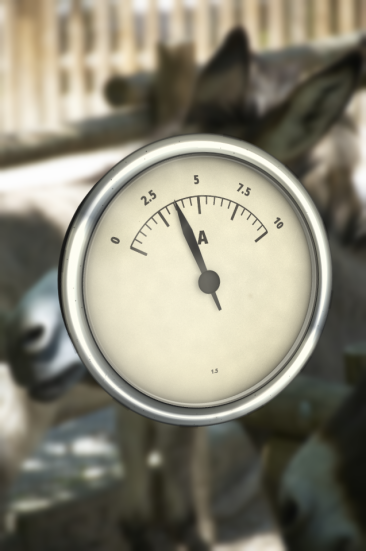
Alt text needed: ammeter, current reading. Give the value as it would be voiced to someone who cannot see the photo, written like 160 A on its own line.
3.5 A
